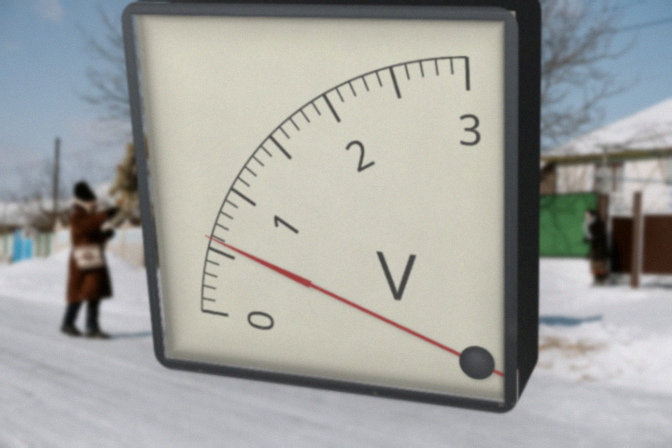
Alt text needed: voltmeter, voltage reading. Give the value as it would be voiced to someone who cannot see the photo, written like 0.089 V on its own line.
0.6 V
